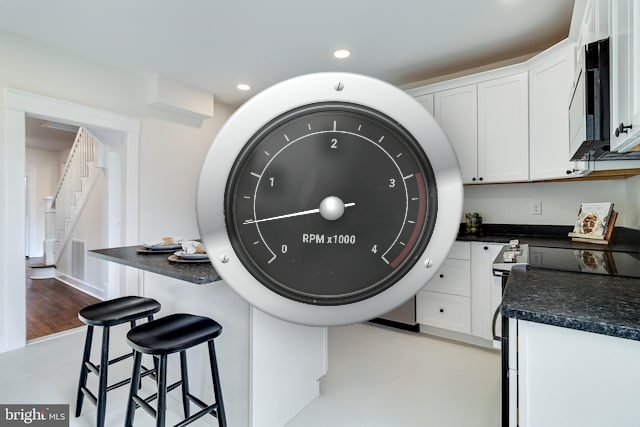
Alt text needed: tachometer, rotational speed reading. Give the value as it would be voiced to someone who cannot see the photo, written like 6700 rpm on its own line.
500 rpm
